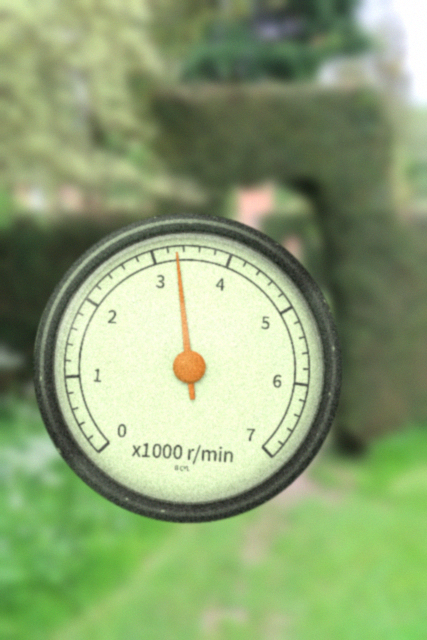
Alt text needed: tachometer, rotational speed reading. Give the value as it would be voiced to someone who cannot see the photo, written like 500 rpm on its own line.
3300 rpm
